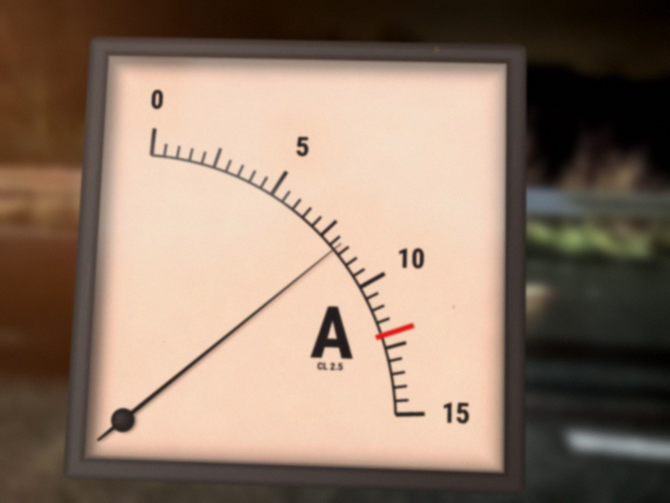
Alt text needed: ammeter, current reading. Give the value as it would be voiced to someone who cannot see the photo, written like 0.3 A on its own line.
8.25 A
